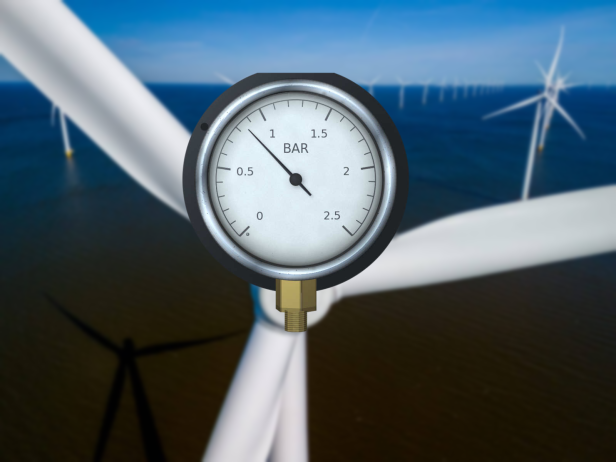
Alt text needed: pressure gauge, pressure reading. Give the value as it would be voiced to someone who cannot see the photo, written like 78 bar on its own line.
0.85 bar
